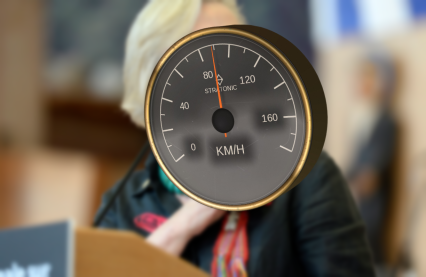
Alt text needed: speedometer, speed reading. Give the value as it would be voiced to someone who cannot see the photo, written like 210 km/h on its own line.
90 km/h
